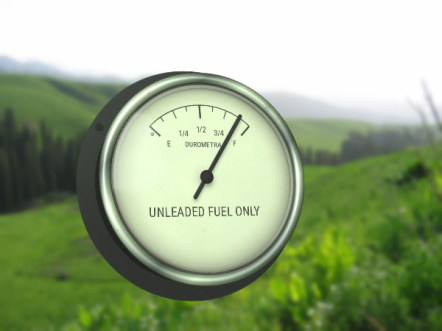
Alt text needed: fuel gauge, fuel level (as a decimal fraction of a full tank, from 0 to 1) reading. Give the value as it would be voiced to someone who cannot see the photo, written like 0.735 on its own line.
0.875
